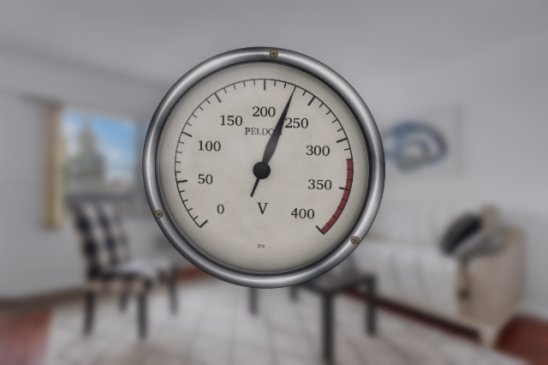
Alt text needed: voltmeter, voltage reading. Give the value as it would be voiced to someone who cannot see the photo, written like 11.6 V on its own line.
230 V
